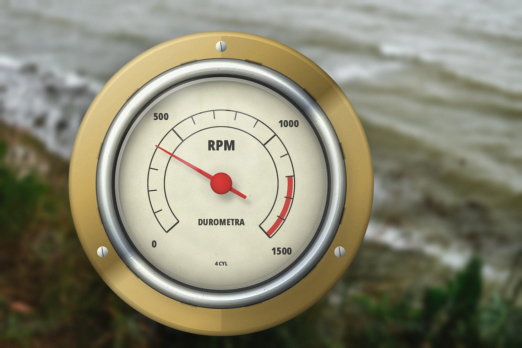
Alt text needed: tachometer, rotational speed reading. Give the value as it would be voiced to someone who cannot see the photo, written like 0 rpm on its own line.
400 rpm
